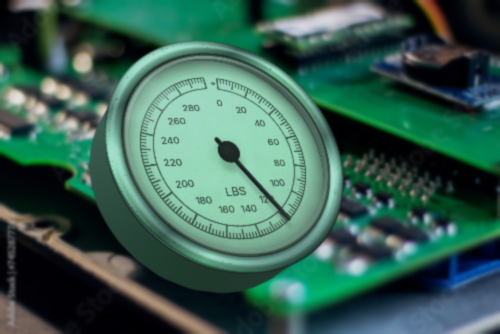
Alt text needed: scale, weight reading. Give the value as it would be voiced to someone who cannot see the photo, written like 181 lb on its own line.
120 lb
